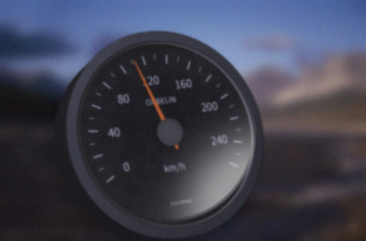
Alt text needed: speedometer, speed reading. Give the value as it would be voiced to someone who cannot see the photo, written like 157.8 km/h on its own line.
110 km/h
